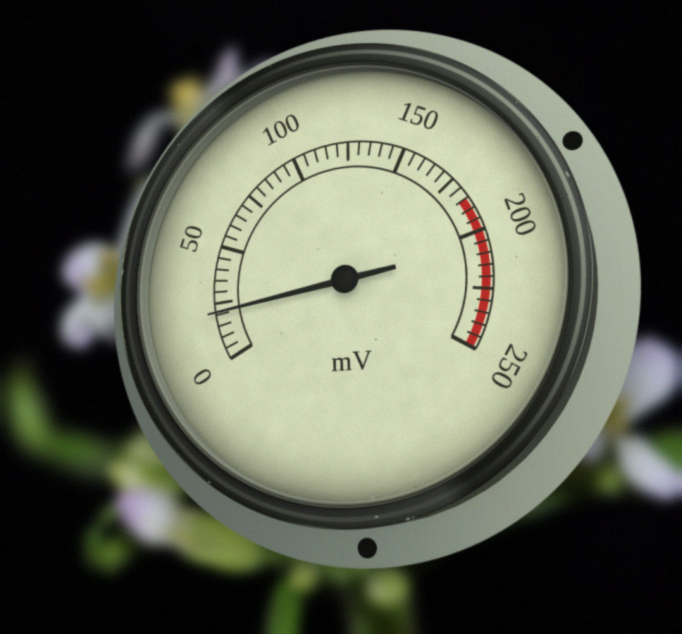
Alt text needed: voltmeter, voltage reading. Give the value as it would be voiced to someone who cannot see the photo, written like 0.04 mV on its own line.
20 mV
